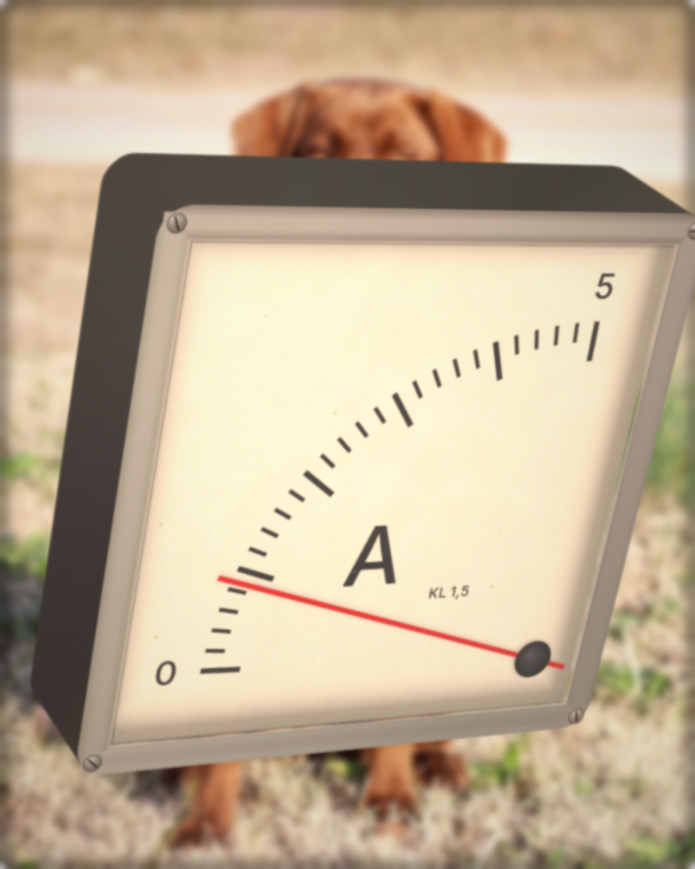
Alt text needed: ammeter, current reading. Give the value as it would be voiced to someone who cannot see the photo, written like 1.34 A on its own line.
0.9 A
